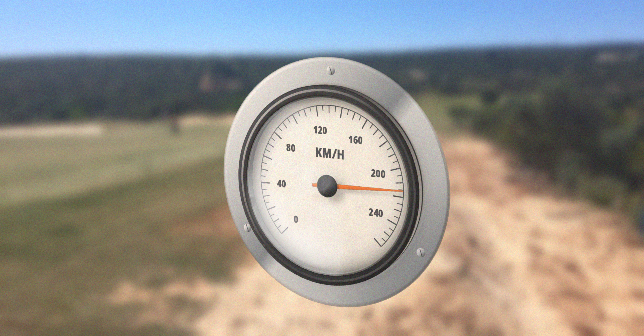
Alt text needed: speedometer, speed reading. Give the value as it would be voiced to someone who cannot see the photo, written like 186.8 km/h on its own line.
215 km/h
